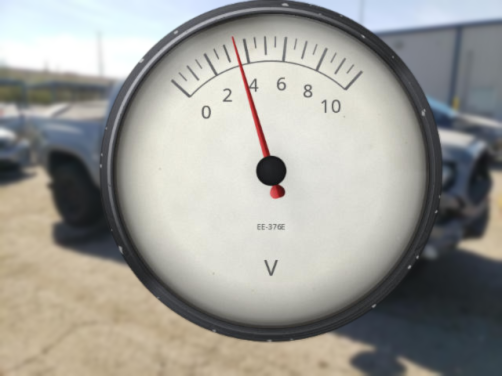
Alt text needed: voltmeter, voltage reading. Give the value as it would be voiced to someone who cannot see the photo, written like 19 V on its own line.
3.5 V
